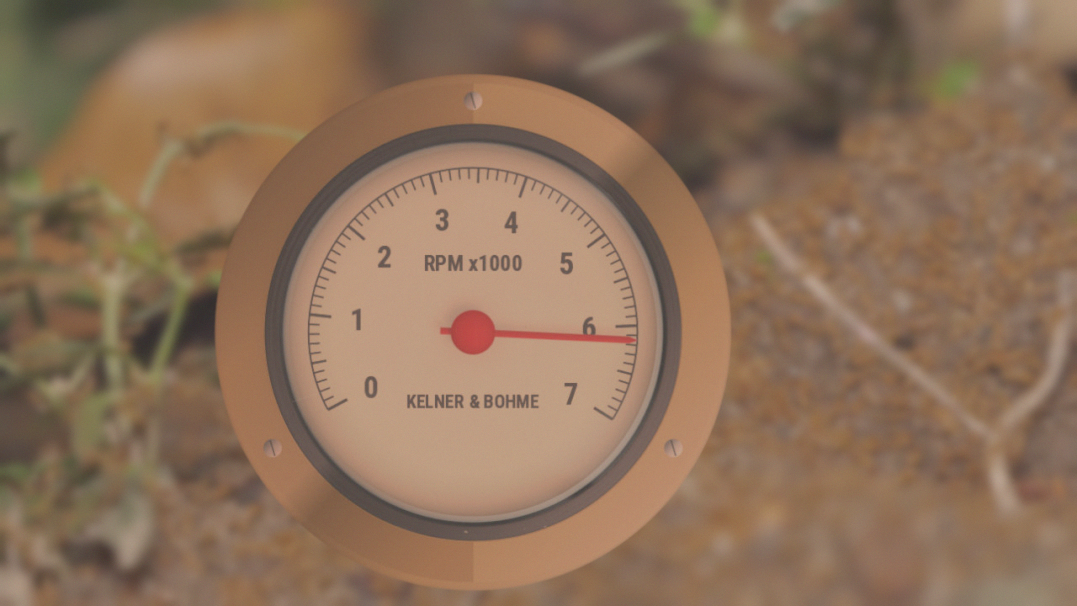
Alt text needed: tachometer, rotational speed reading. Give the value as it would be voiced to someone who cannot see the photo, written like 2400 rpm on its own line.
6150 rpm
